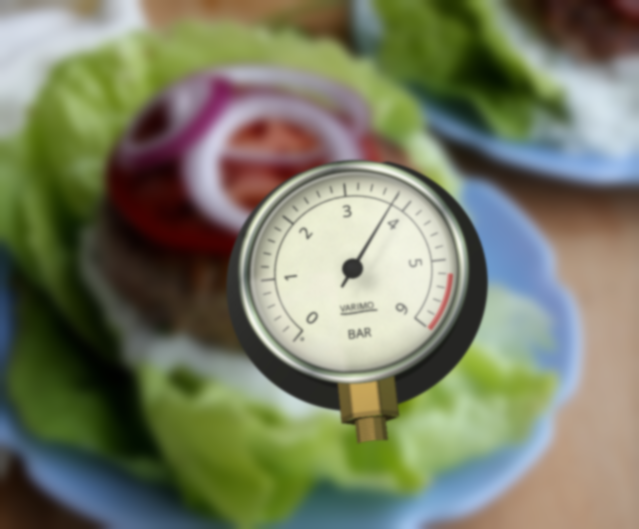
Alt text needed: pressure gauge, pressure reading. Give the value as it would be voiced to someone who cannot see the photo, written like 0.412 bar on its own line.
3.8 bar
